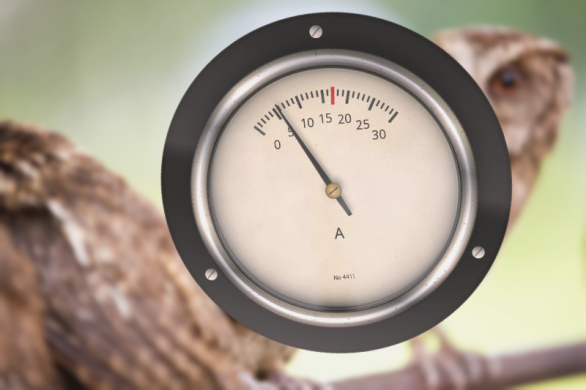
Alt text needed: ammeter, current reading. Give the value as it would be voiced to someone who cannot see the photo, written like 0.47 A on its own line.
6 A
